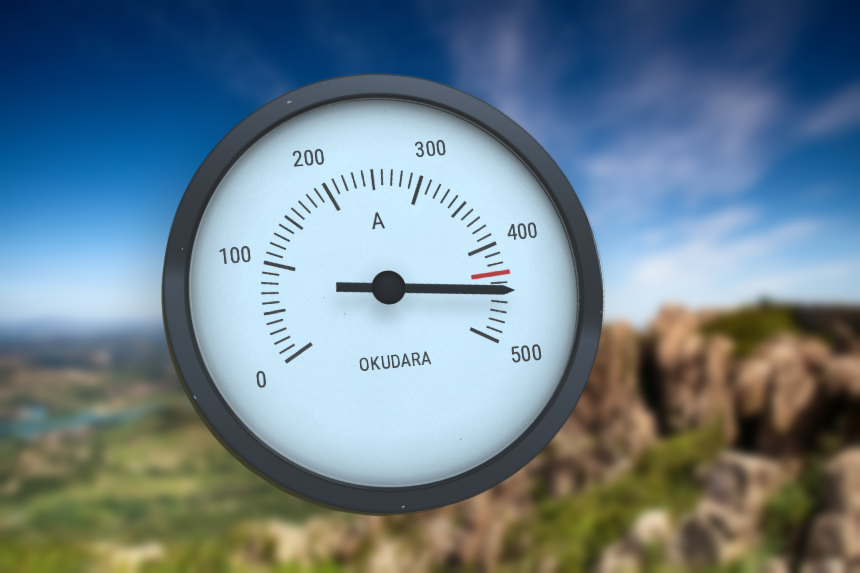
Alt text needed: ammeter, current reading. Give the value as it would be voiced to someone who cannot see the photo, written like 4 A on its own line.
450 A
